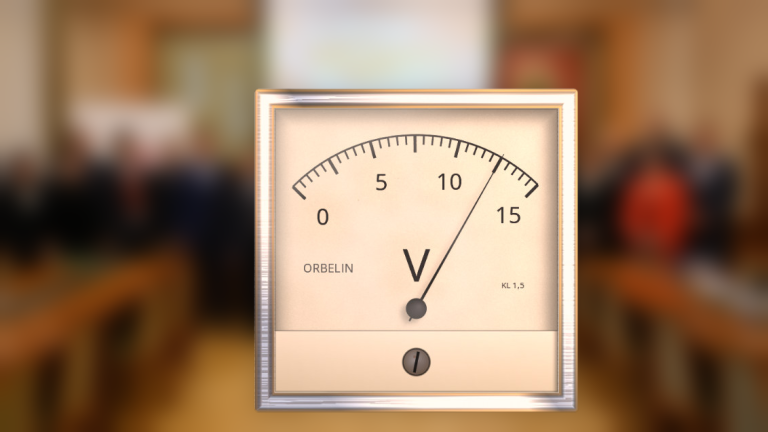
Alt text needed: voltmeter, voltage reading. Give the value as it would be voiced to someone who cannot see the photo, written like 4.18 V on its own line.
12.5 V
